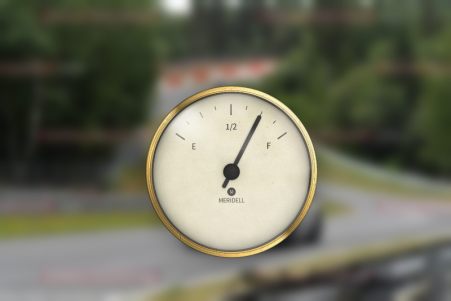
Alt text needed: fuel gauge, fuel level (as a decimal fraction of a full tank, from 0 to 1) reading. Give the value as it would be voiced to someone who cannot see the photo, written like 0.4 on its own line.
0.75
